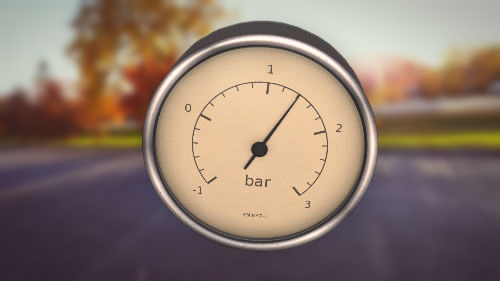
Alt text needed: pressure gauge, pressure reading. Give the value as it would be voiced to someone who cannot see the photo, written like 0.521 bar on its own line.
1.4 bar
